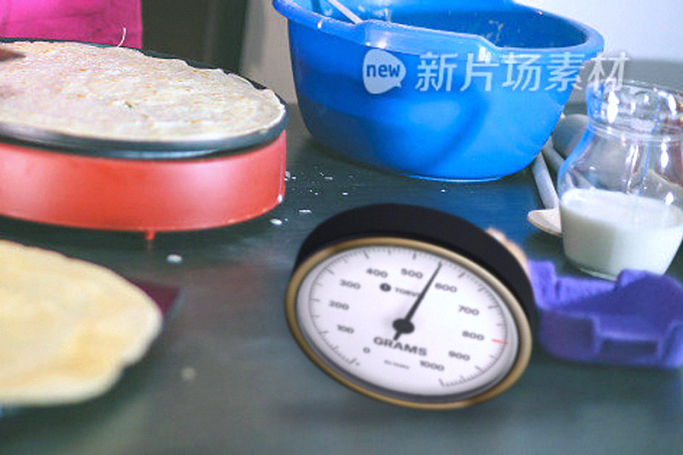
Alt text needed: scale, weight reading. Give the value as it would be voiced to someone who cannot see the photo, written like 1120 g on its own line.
550 g
